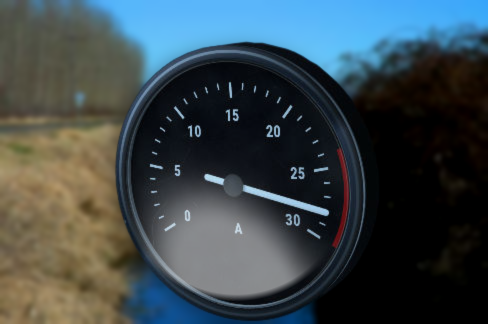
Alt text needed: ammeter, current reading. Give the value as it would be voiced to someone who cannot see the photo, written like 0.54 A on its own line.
28 A
